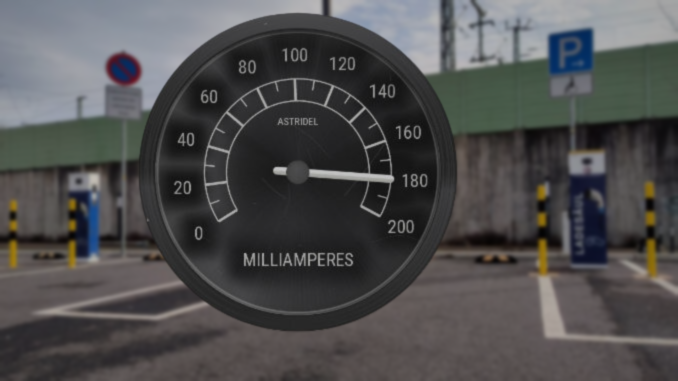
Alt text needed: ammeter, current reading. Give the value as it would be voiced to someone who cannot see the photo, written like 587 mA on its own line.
180 mA
